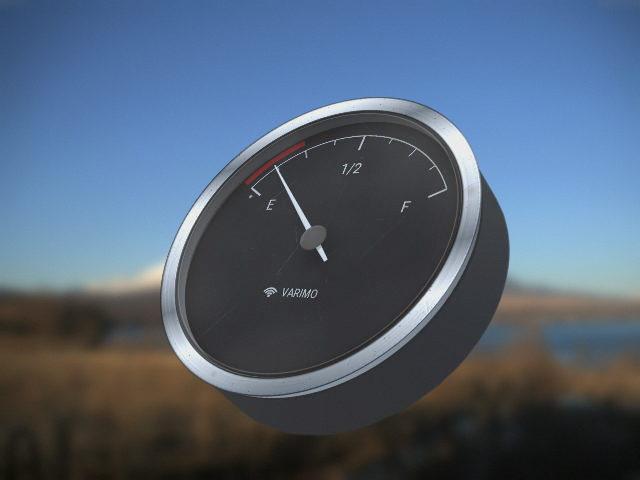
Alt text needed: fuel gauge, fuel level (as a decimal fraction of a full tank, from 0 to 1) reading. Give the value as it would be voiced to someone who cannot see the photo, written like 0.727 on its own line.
0.125
